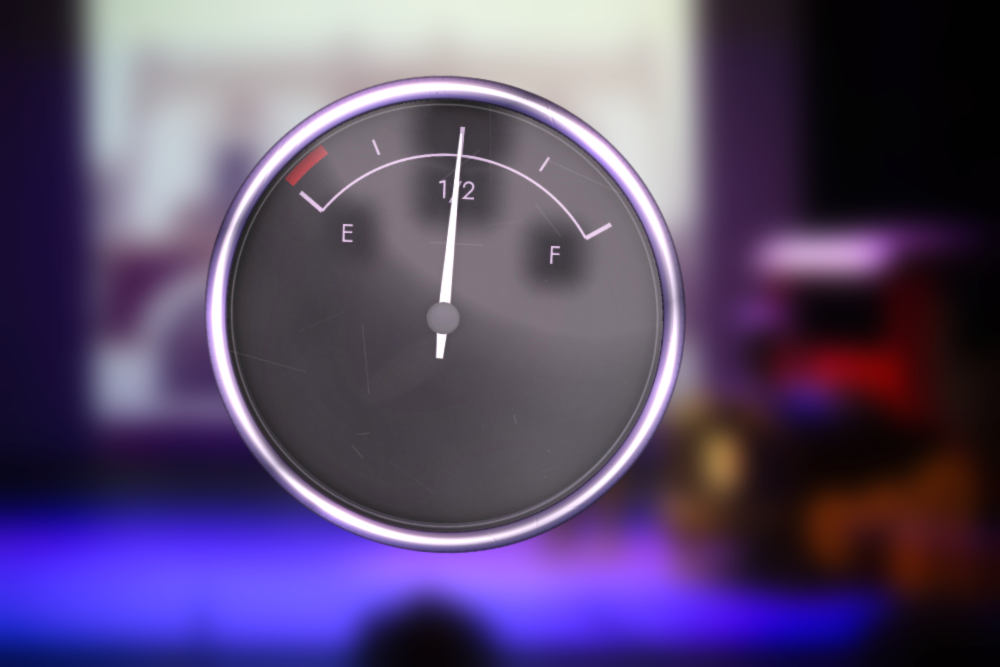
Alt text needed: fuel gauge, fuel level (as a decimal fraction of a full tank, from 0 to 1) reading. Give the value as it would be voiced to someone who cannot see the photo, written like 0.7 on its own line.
0.5
